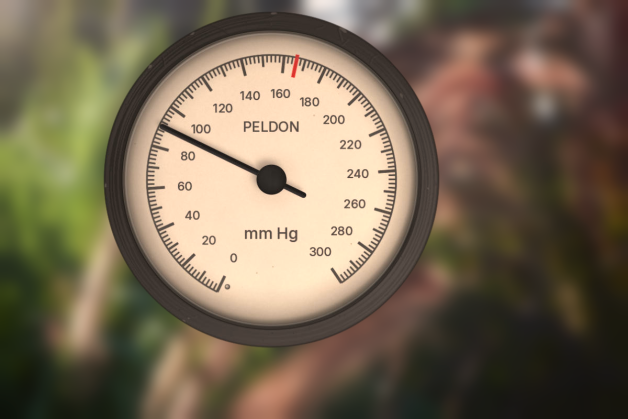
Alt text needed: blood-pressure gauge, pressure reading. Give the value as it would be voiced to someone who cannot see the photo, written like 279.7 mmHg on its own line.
90 mmHg
